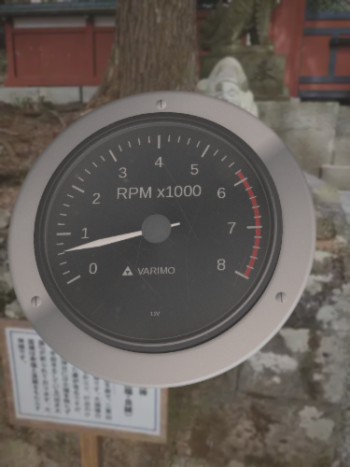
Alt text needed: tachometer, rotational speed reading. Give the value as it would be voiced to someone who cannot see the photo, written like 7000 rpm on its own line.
600 rpm
